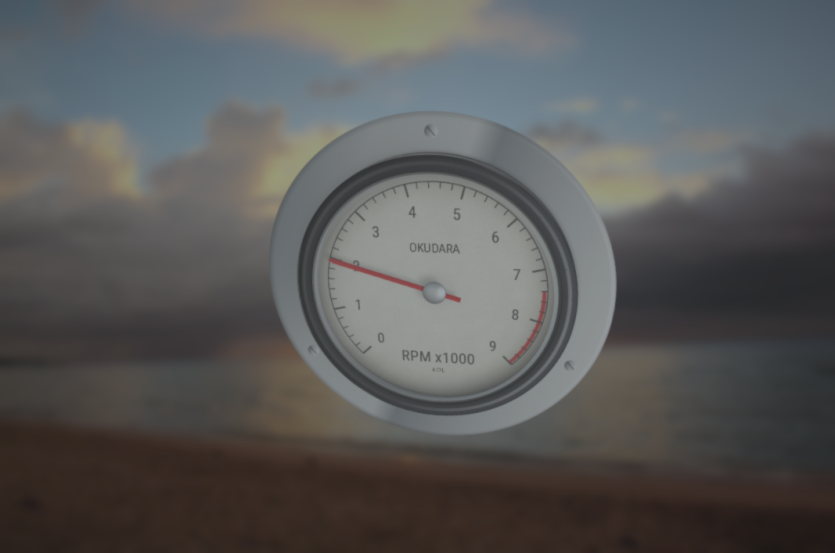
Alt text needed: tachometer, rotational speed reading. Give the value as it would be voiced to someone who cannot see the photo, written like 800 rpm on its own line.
2000 rpm
